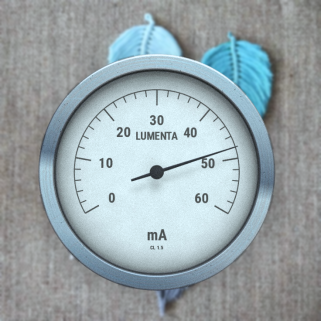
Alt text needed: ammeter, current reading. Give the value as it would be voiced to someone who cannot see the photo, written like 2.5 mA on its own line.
48 mA
